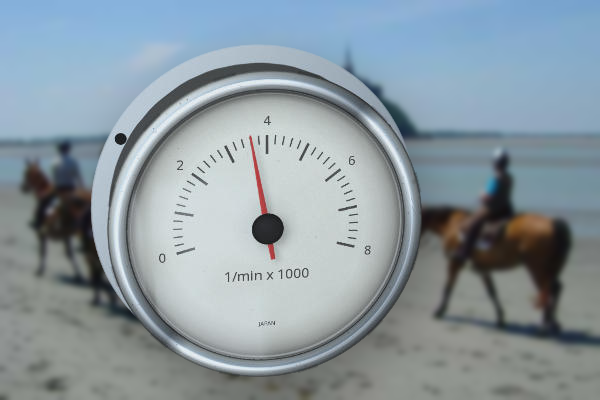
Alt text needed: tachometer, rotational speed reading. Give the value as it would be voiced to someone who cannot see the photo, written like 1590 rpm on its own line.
3600 rpm
